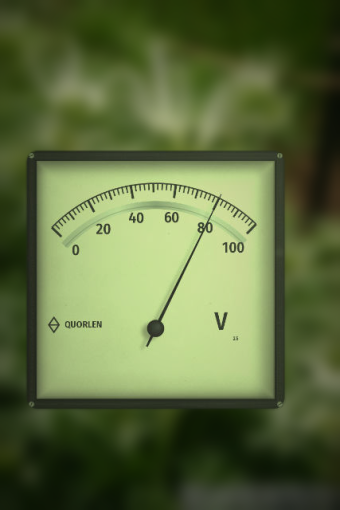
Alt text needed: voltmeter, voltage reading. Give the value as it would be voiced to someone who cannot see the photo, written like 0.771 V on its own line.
80 V
